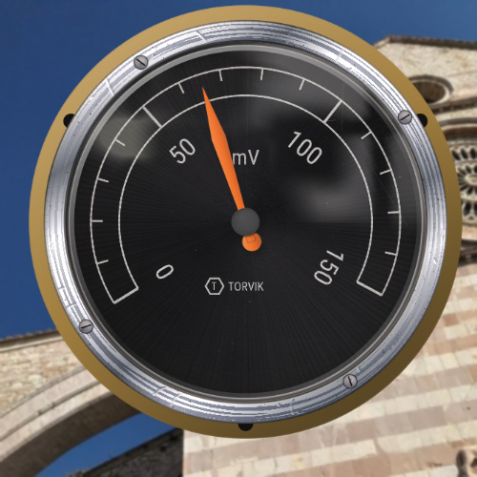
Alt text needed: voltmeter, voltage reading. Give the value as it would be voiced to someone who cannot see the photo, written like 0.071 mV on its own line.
65 mV
